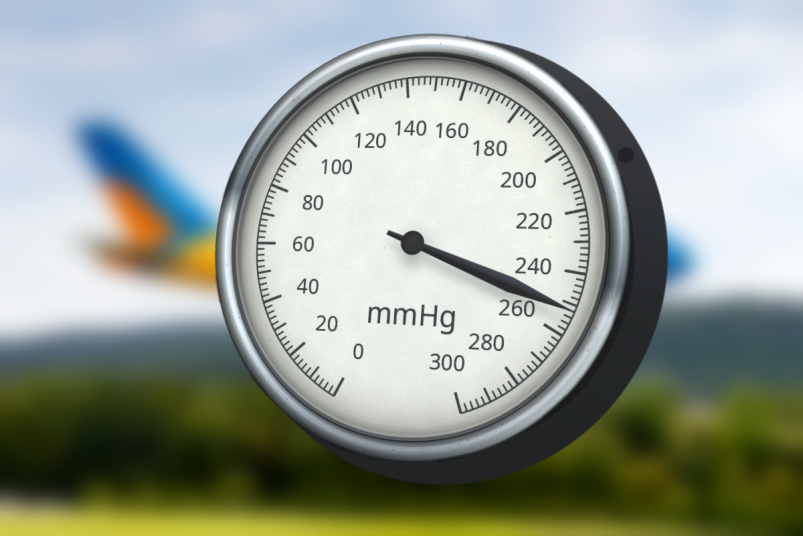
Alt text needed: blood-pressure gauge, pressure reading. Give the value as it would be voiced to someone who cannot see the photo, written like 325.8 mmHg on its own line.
252 mmHg
